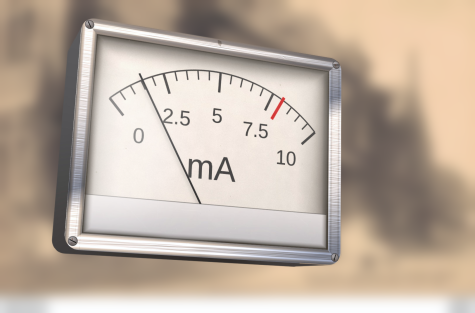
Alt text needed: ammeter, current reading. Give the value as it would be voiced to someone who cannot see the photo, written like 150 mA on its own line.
1.5 mA
